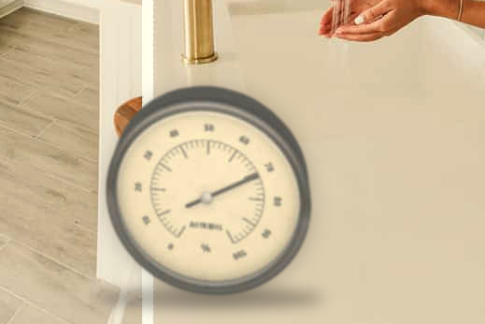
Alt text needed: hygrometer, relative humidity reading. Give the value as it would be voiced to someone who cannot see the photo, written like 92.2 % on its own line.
70 %
